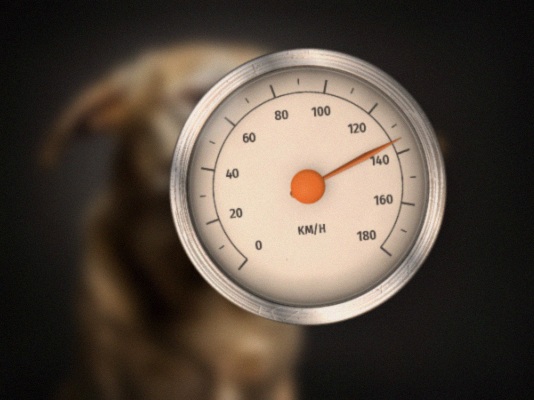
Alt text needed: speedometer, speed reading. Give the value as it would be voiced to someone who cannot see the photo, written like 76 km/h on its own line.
135 km/h
